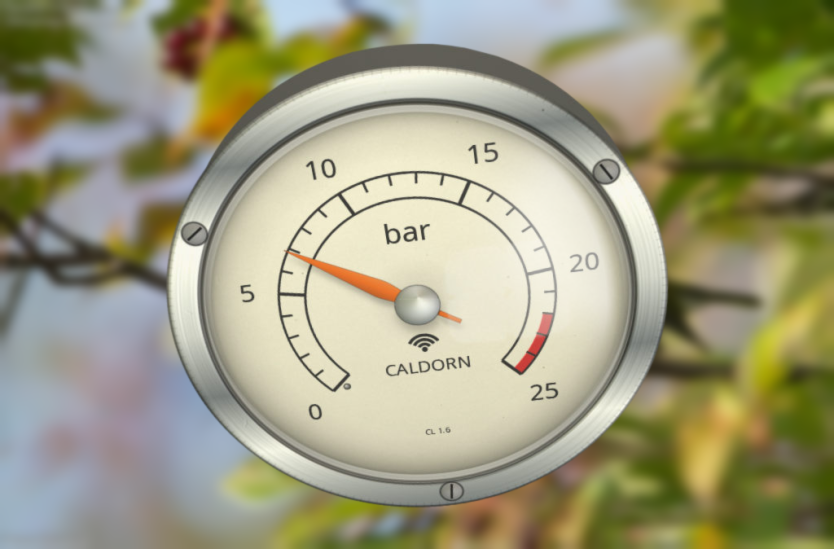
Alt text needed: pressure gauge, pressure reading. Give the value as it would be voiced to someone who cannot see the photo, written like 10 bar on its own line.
7 bar
